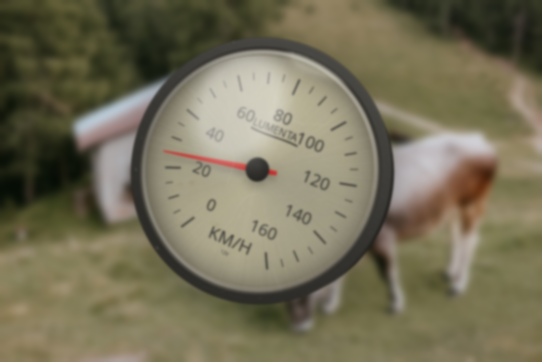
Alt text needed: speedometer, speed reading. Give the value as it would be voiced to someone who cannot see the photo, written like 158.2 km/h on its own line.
25 km/h
